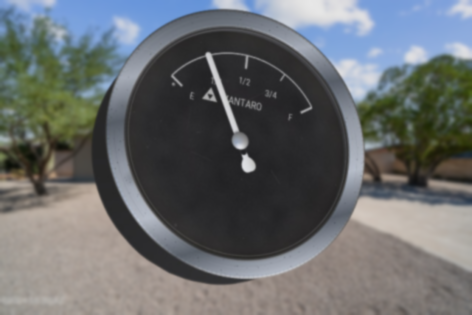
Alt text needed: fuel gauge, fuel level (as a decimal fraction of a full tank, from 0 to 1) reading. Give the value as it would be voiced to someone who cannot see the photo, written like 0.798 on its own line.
0.25
